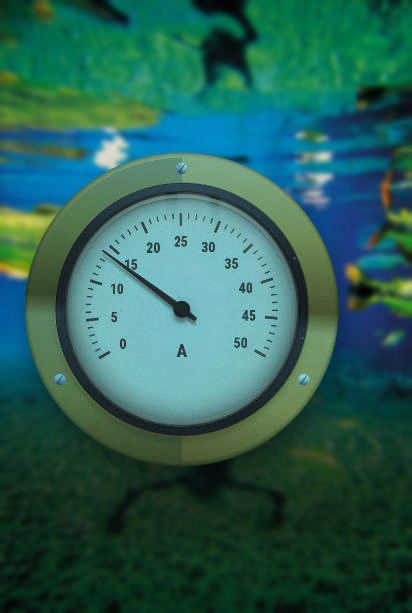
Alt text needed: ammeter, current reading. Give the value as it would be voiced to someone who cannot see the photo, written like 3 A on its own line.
14 A
